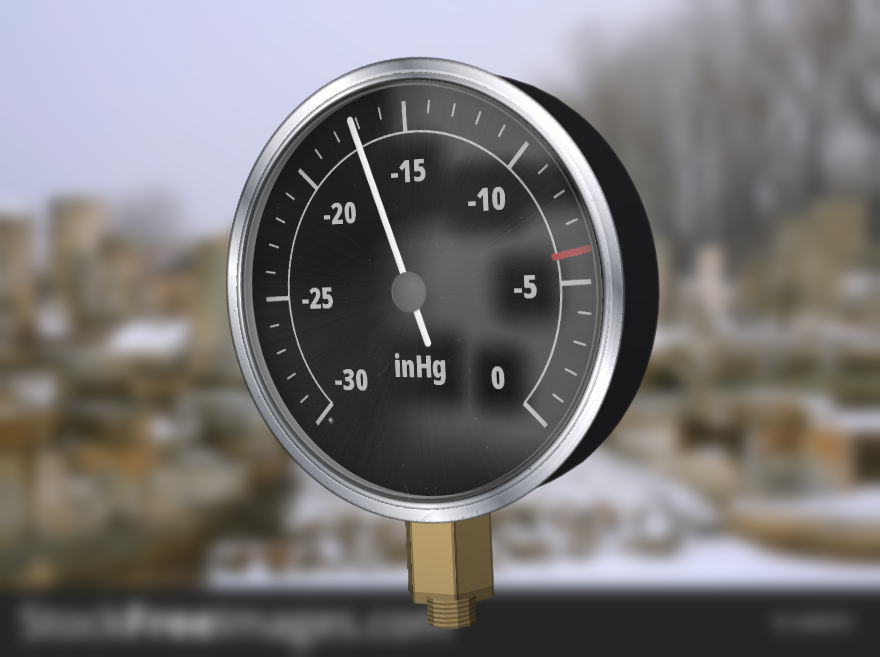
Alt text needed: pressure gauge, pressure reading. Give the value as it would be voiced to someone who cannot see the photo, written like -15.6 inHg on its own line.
-17 inHg
